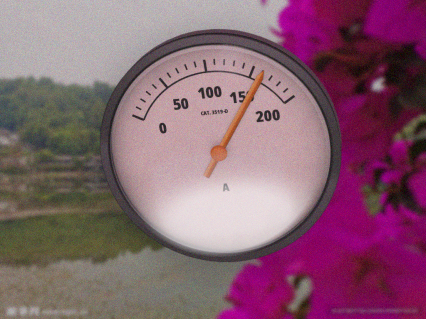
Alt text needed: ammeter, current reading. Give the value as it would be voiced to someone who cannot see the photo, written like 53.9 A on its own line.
160 A
